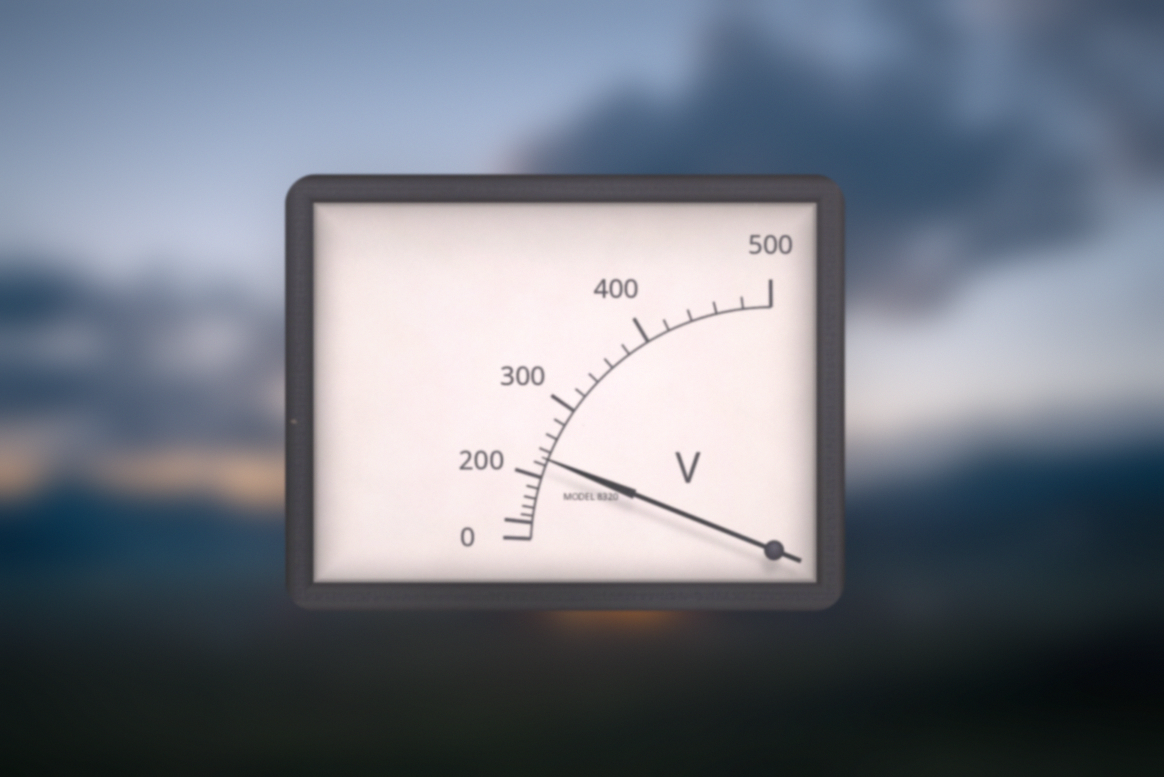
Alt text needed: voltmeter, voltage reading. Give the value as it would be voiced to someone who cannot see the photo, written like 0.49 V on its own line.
230 V
